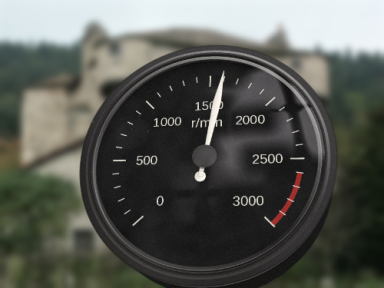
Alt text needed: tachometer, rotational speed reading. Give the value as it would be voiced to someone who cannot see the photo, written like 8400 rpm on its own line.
1600 rpm
